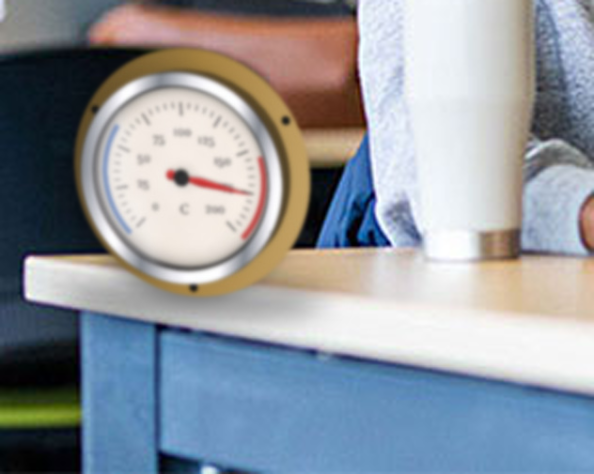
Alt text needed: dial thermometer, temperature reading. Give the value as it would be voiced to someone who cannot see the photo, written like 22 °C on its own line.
175 °C
